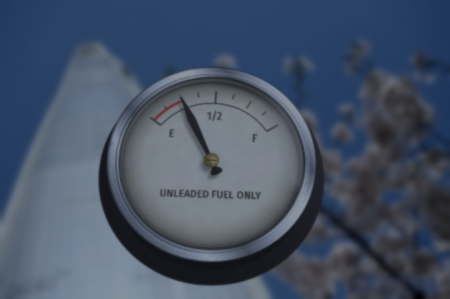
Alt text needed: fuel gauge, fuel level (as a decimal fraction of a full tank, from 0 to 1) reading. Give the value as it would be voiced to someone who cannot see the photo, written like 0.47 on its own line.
0.25
